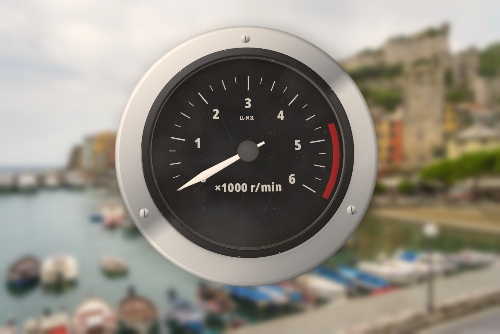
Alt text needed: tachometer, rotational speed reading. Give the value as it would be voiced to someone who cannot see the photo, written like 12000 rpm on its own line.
0 rpm
